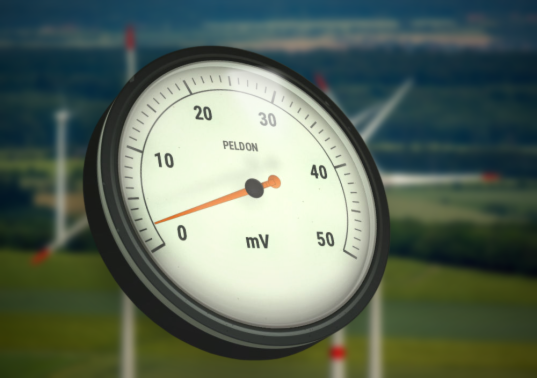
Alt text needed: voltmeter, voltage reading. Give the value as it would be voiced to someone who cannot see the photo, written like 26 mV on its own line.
2 mV
